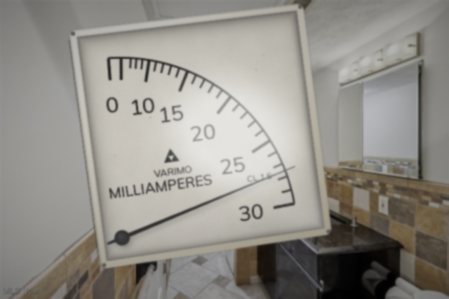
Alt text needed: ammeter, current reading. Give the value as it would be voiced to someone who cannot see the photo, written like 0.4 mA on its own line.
27.5 mA
